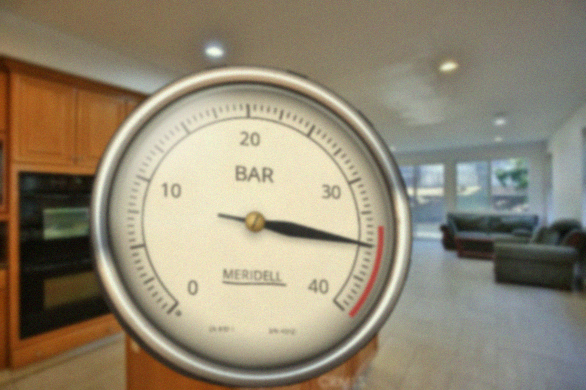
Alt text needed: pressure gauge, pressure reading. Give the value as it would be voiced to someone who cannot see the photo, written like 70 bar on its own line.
35 bar
